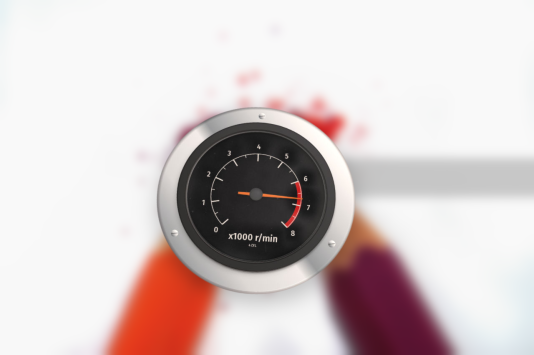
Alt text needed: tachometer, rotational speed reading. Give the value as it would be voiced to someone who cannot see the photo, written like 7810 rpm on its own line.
6750 rpm
